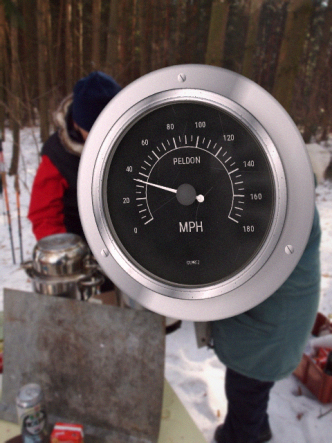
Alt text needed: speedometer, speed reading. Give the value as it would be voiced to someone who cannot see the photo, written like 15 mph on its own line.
35 mph
